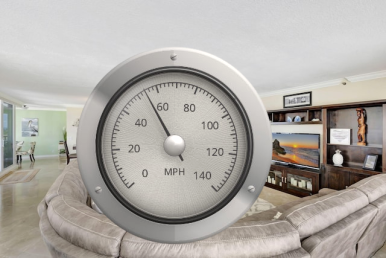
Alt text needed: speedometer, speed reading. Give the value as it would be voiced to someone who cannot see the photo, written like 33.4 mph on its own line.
54 mph
